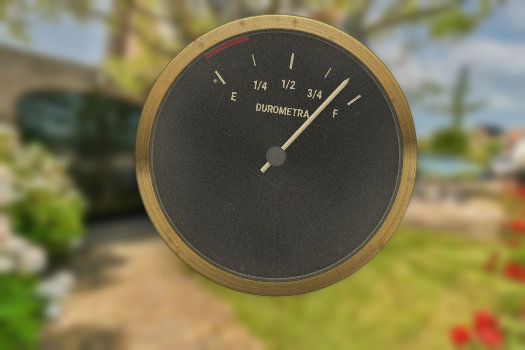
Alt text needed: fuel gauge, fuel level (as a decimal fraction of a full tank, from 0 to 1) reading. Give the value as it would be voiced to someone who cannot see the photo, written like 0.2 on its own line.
0.875
